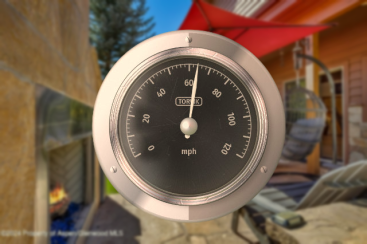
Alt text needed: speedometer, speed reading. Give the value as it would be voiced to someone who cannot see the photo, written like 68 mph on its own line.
64 mph
